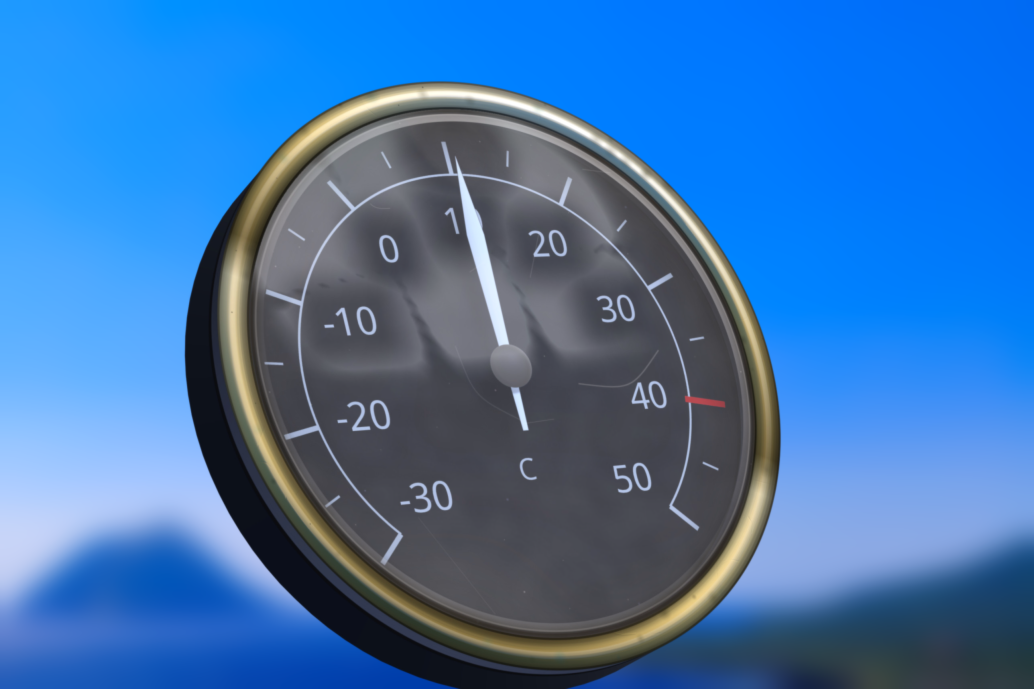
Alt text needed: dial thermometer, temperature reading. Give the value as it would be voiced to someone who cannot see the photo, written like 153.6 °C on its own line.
10 °C
